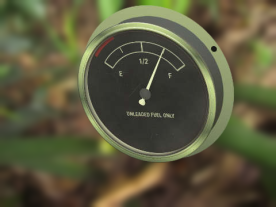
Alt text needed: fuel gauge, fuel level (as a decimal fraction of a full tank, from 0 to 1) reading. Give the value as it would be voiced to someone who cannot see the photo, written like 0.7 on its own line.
0.75
